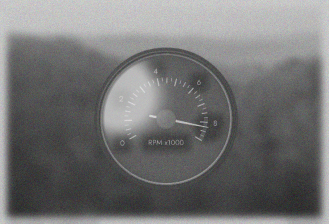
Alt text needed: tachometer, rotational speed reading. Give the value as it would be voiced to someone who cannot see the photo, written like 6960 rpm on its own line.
8250 rpm
